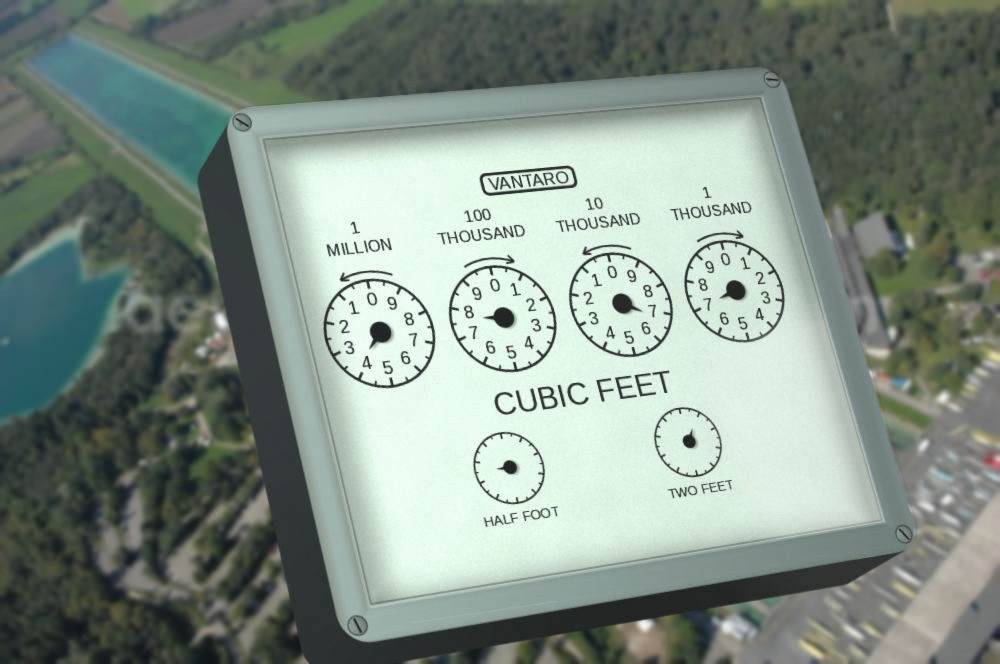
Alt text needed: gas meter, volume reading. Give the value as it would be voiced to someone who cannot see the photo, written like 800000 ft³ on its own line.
376700 ft³
